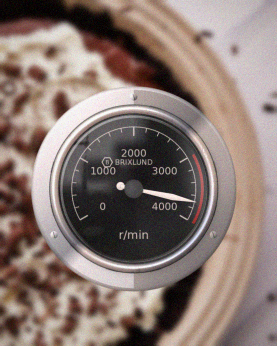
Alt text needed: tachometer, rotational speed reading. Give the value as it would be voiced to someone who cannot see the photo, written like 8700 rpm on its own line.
3700 rpm
